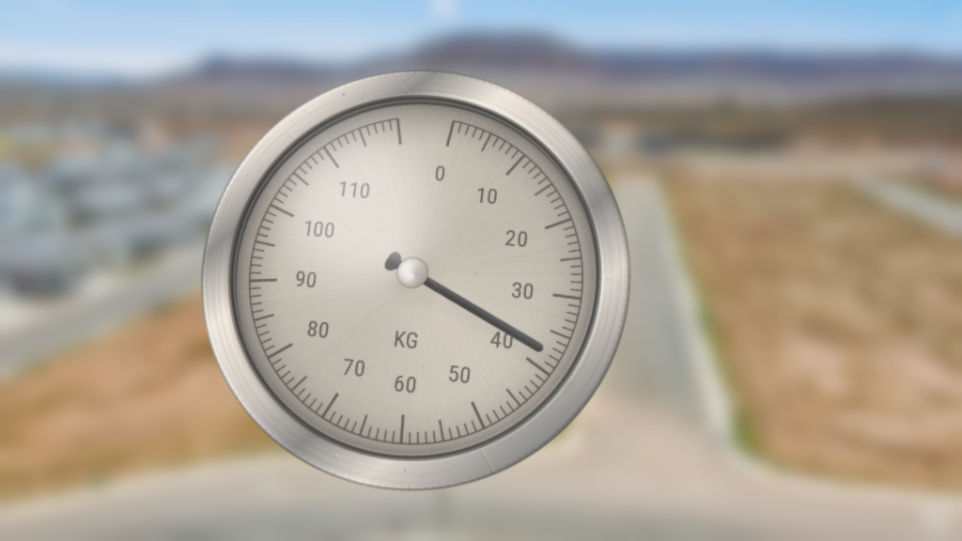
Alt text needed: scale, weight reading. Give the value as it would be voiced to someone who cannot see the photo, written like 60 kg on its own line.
38 kg
